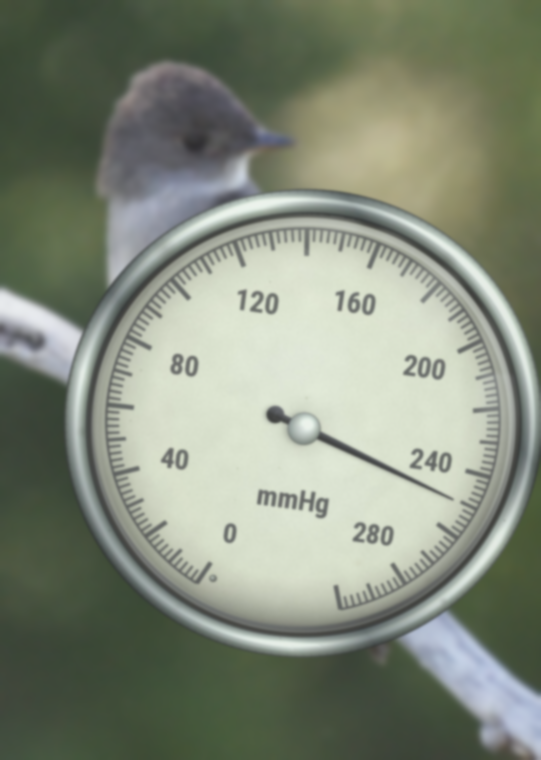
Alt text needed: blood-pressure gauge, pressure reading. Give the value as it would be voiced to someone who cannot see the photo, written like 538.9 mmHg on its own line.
250 mmHg
